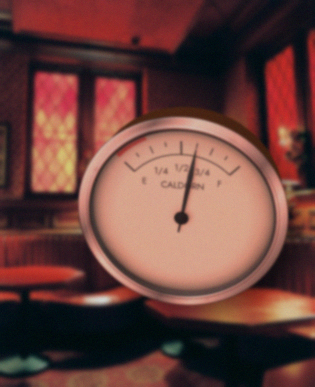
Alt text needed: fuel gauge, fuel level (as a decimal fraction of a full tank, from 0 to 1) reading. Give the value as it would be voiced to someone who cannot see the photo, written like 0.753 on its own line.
0.625
